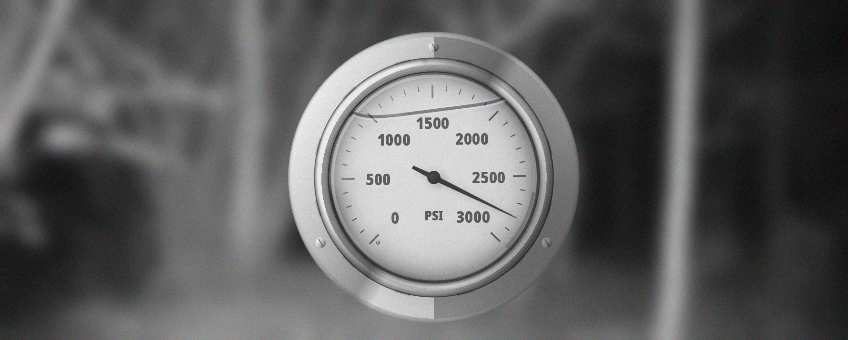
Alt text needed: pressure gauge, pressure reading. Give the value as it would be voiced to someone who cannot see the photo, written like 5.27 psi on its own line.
2800 psi
